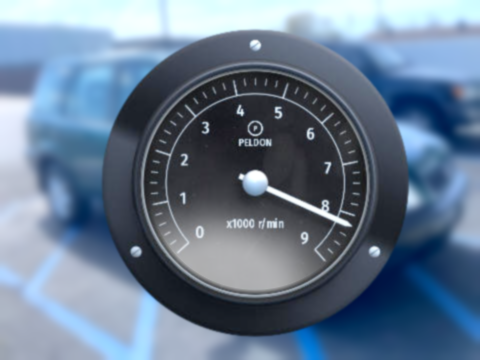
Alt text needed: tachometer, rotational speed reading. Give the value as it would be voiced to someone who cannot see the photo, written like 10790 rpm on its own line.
8200 rpm
